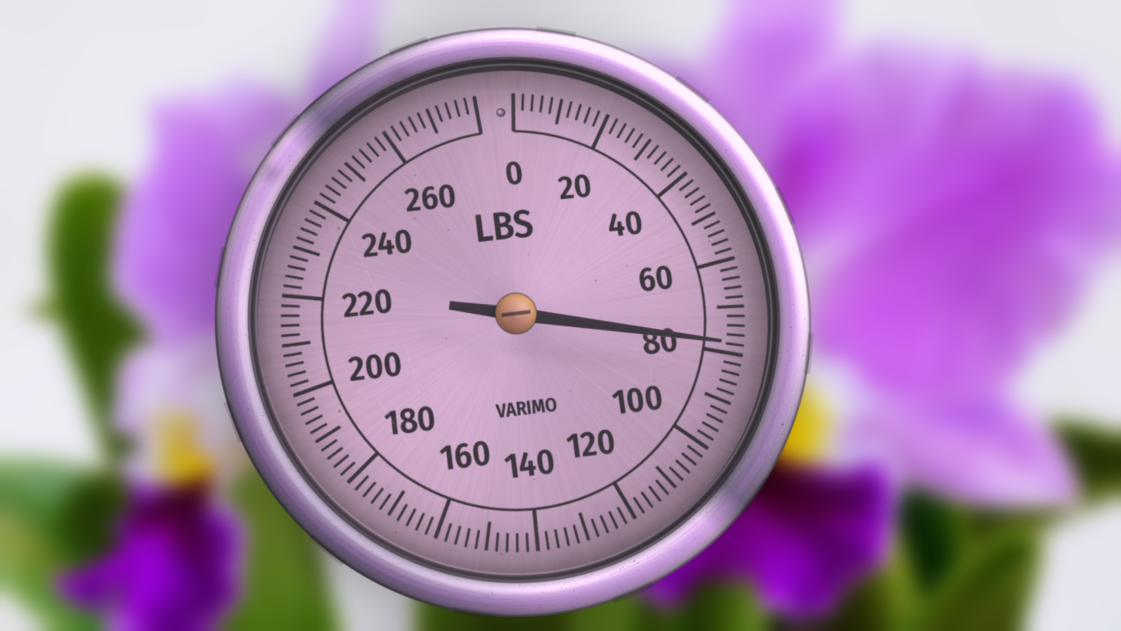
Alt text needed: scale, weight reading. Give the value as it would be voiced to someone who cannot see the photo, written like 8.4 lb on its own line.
78 lb
